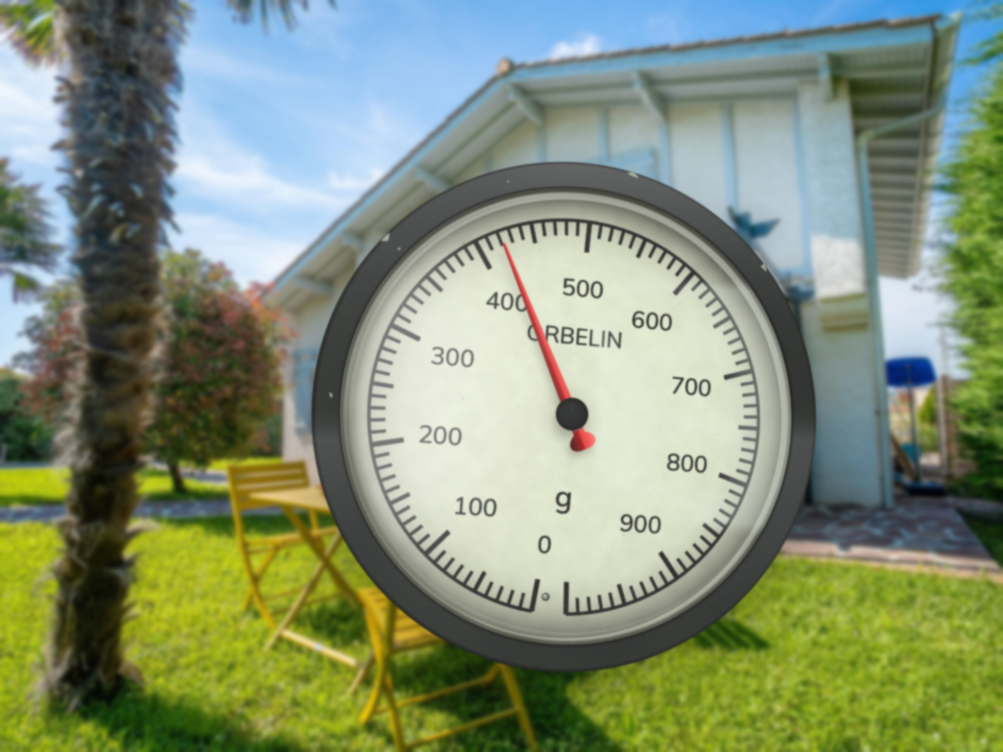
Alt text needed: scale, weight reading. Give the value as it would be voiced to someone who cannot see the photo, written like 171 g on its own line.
420 g
